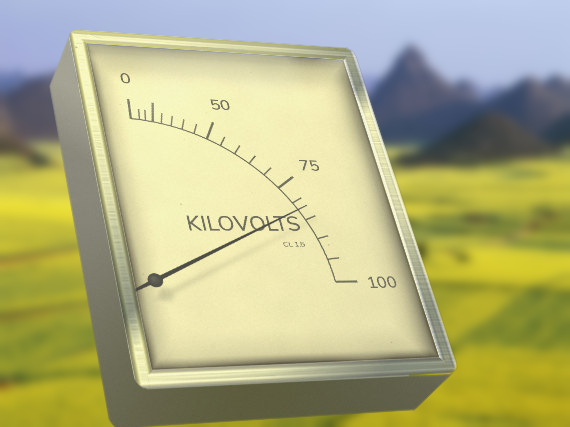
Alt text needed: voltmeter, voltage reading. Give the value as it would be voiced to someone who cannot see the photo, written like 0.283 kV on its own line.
82.5 kV
